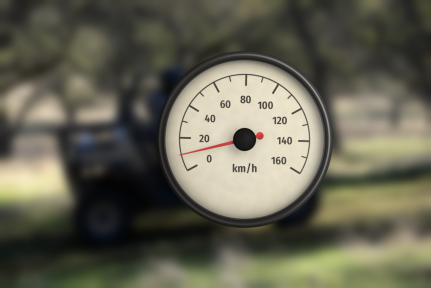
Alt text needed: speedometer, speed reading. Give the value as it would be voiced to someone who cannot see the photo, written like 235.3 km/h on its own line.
10 km/h
